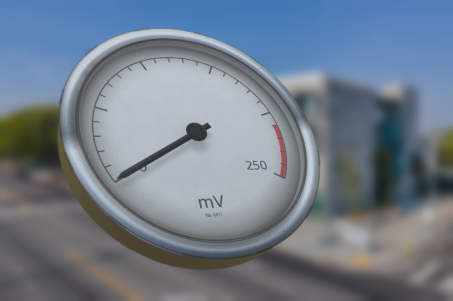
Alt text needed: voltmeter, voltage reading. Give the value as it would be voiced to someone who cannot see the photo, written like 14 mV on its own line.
0 mV
